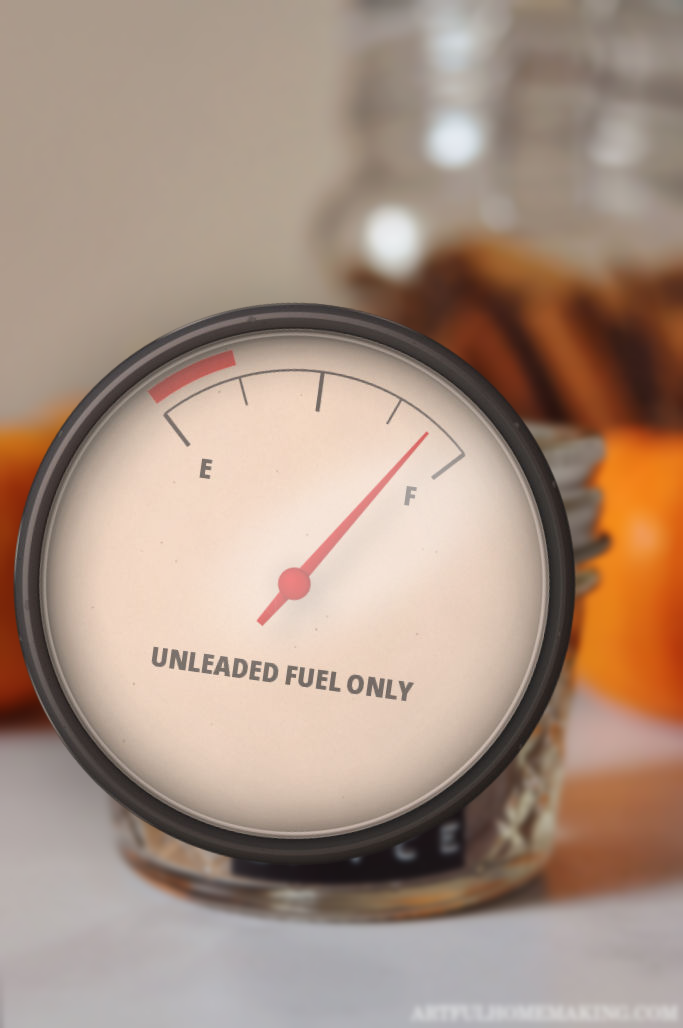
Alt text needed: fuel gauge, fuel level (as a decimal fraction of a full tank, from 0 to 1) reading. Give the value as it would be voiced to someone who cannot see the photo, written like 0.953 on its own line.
0.875
